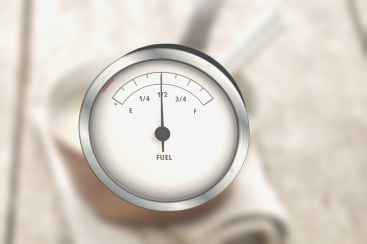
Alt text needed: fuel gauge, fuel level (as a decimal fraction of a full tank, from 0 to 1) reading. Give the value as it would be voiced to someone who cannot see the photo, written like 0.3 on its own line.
0.5
